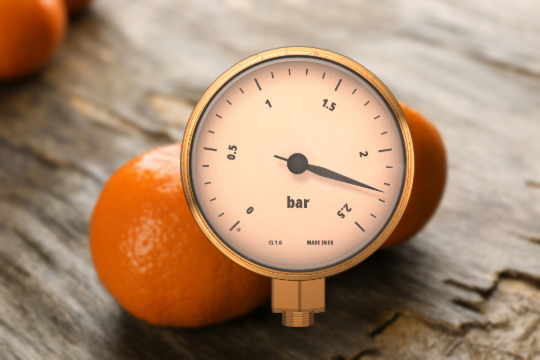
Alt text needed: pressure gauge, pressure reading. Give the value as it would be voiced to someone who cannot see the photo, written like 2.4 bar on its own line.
2.25 bar
